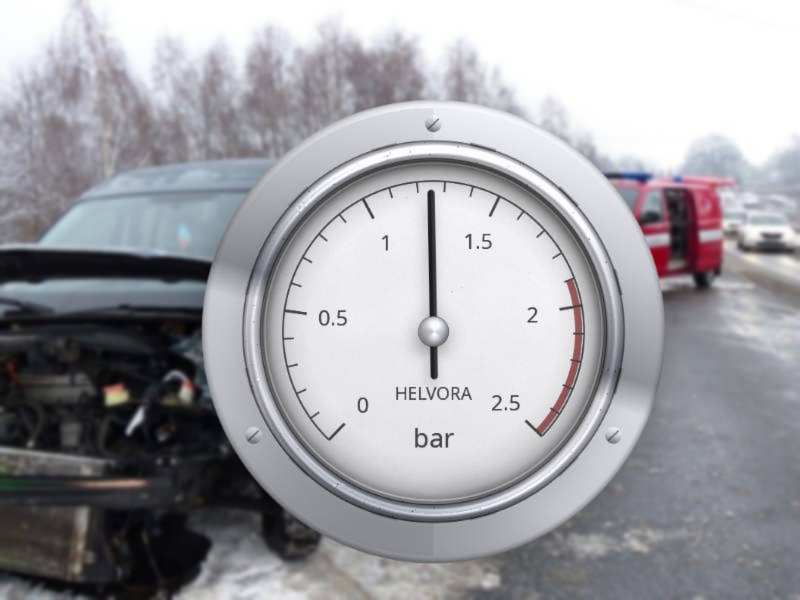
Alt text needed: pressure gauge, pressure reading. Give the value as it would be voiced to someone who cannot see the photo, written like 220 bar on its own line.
1.25 bar
